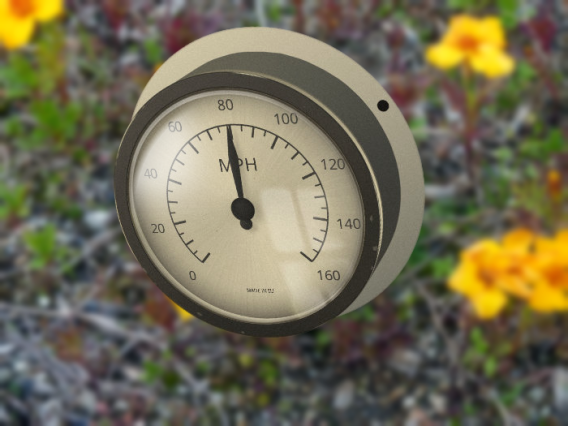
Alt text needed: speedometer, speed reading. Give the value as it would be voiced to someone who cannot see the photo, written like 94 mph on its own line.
80 mph
